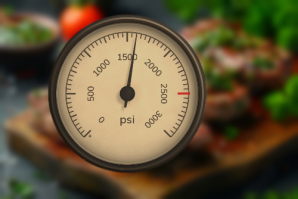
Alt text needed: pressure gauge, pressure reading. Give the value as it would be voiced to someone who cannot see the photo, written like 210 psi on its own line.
1600 psi
